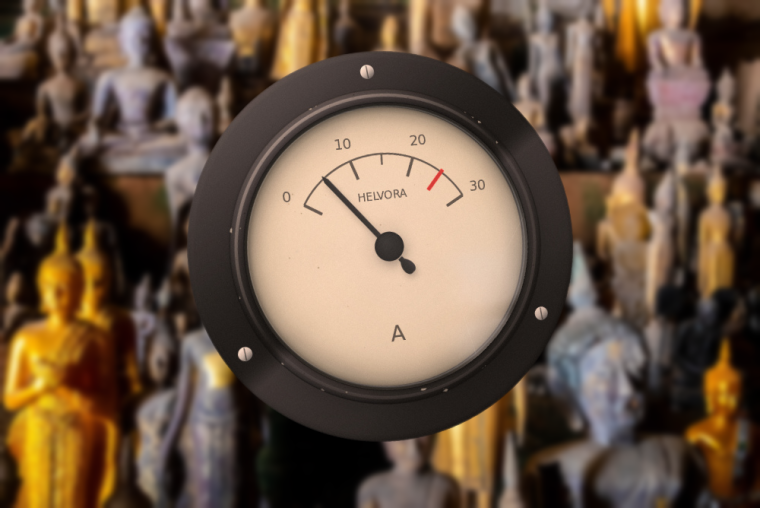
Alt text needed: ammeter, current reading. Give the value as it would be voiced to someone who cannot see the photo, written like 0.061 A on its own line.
5 A
